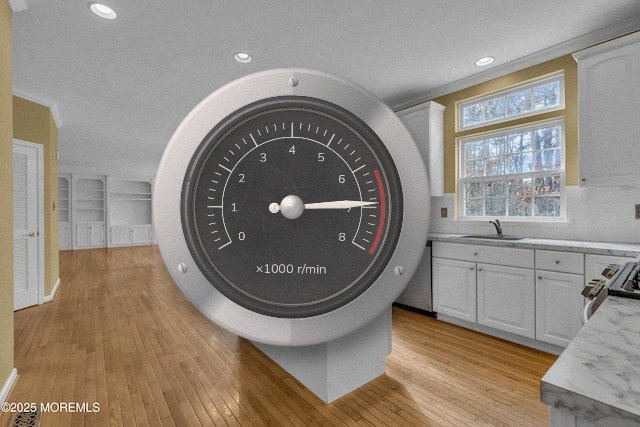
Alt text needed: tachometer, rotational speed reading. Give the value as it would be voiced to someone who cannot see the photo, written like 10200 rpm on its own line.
6900 rpm
